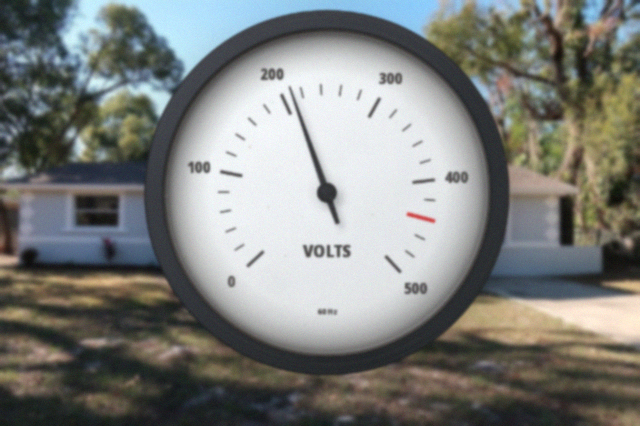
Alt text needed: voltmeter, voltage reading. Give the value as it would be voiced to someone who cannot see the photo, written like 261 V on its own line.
210 V
